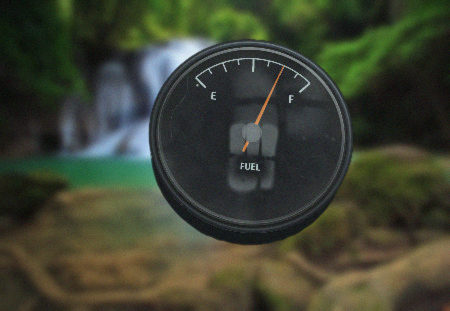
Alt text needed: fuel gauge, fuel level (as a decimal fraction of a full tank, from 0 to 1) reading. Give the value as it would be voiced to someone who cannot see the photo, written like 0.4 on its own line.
0.75
